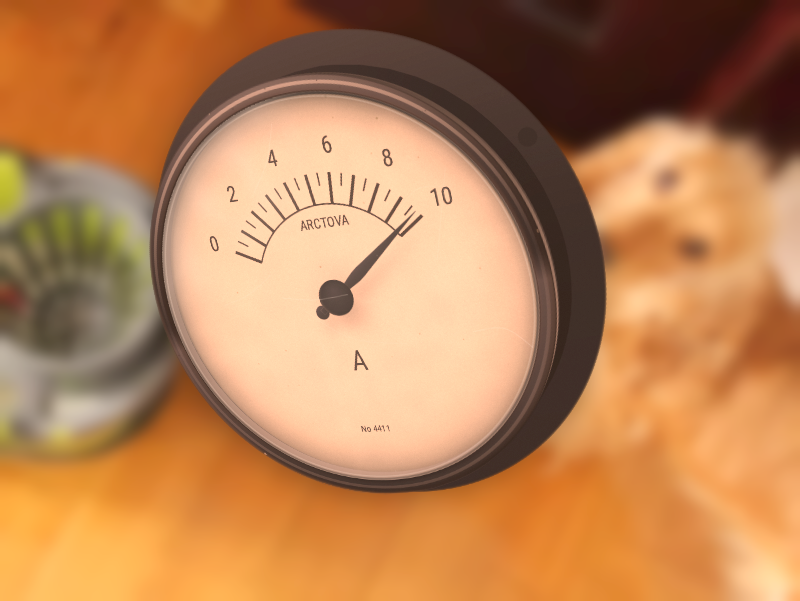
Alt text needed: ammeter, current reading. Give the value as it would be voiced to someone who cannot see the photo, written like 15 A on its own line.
9.75 A
